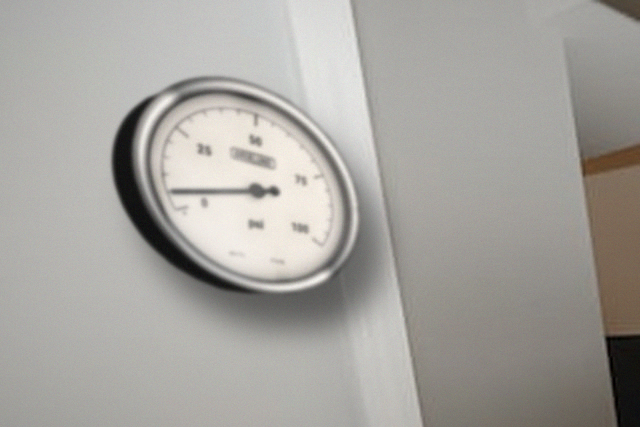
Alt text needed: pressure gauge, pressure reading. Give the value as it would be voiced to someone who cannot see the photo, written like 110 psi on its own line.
5 psi
